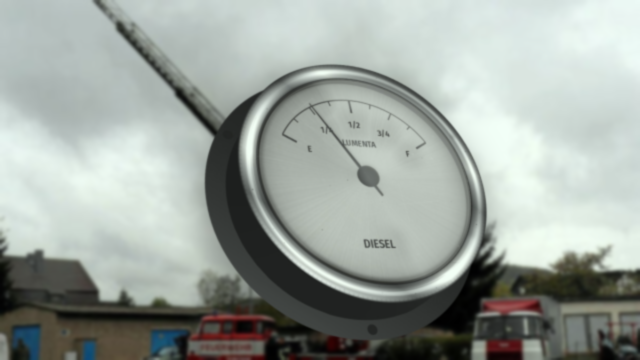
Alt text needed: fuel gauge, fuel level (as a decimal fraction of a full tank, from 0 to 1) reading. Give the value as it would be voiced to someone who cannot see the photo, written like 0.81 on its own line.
0.25
